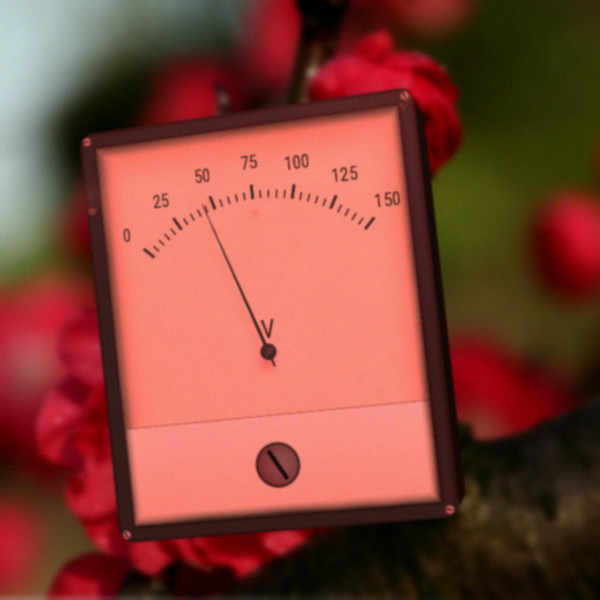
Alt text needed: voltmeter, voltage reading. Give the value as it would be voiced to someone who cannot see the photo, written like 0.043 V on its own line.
45 V
